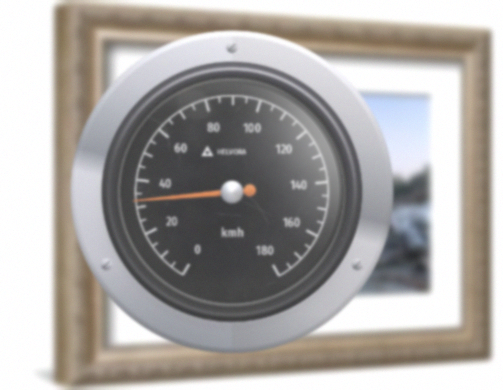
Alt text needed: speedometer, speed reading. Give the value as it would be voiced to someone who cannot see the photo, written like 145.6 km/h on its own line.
32.5 km/h
